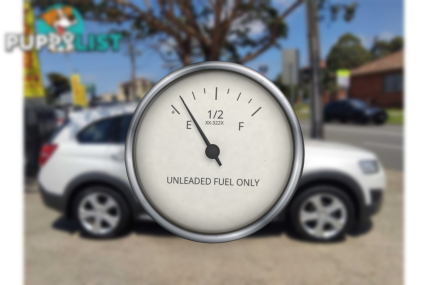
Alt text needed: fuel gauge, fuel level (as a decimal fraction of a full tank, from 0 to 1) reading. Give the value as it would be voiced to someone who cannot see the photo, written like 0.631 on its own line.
0.125
